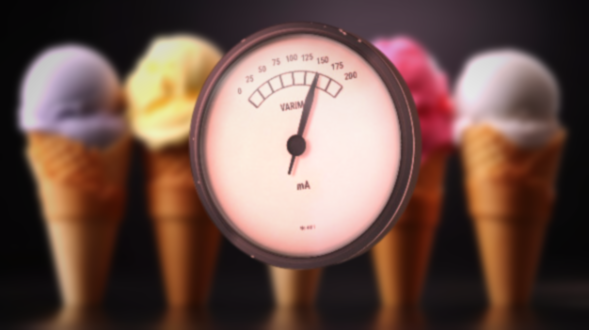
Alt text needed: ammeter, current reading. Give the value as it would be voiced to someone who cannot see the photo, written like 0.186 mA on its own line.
150 mA
